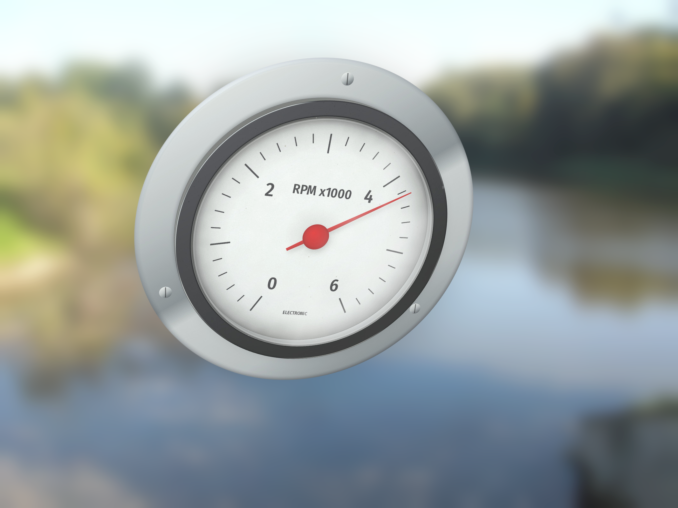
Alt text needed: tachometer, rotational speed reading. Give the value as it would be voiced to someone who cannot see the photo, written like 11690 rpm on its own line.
4200 rpm
